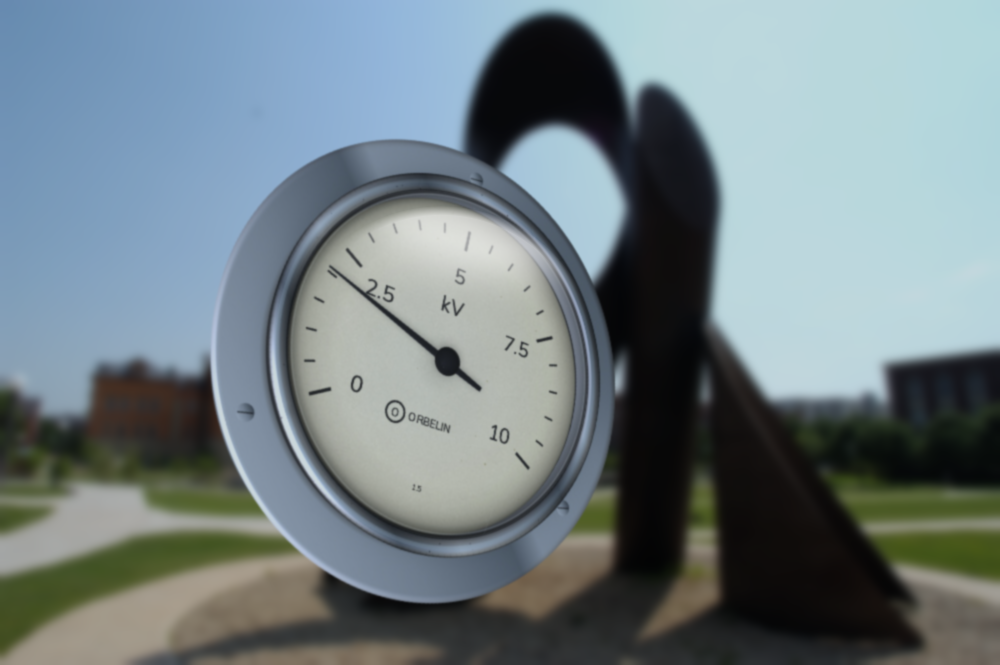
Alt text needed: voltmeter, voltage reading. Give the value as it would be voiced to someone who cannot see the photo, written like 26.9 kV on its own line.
2 kV
